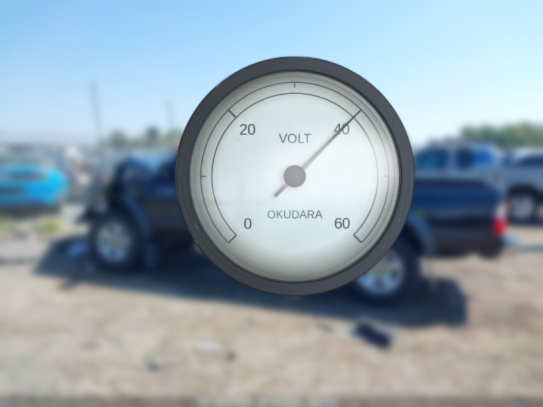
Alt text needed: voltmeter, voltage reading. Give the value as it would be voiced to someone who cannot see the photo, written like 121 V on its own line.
40 V
